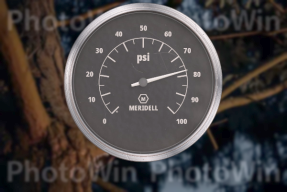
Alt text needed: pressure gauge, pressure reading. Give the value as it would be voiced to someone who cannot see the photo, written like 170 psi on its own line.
77.5 psi
